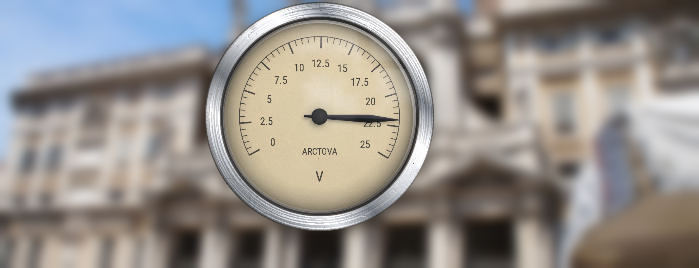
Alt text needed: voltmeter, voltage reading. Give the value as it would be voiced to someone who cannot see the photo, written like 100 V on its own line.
22 V
